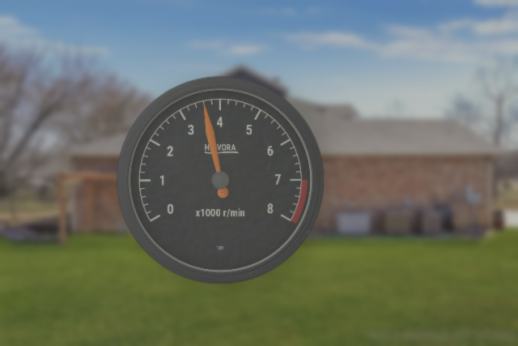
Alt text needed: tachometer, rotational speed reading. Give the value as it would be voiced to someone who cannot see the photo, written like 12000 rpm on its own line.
3600 rpm
